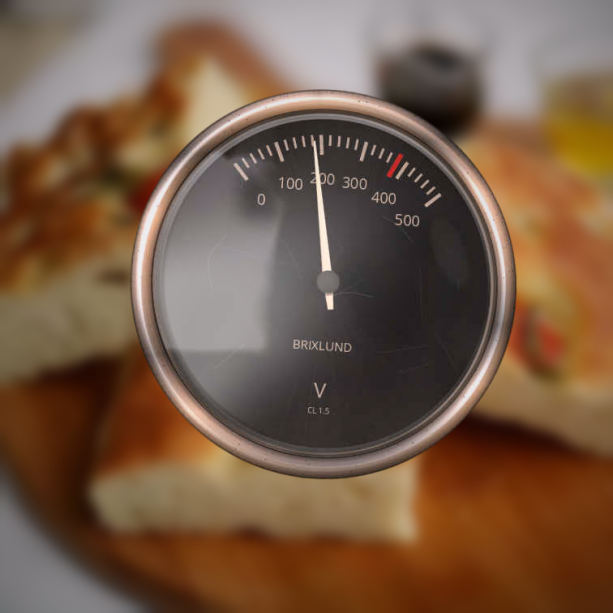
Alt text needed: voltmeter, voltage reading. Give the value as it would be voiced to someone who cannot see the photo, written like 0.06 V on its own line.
180 V
